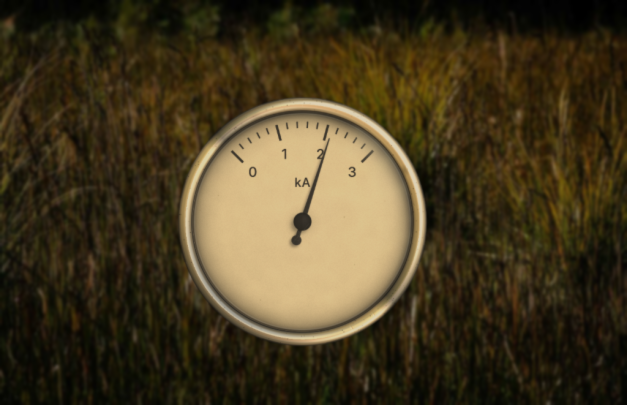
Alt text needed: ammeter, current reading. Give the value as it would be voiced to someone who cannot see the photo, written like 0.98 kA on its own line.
2.1 kA
